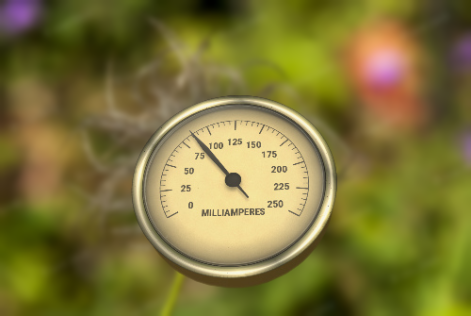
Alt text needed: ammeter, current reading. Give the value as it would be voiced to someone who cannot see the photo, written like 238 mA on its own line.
85 mA
